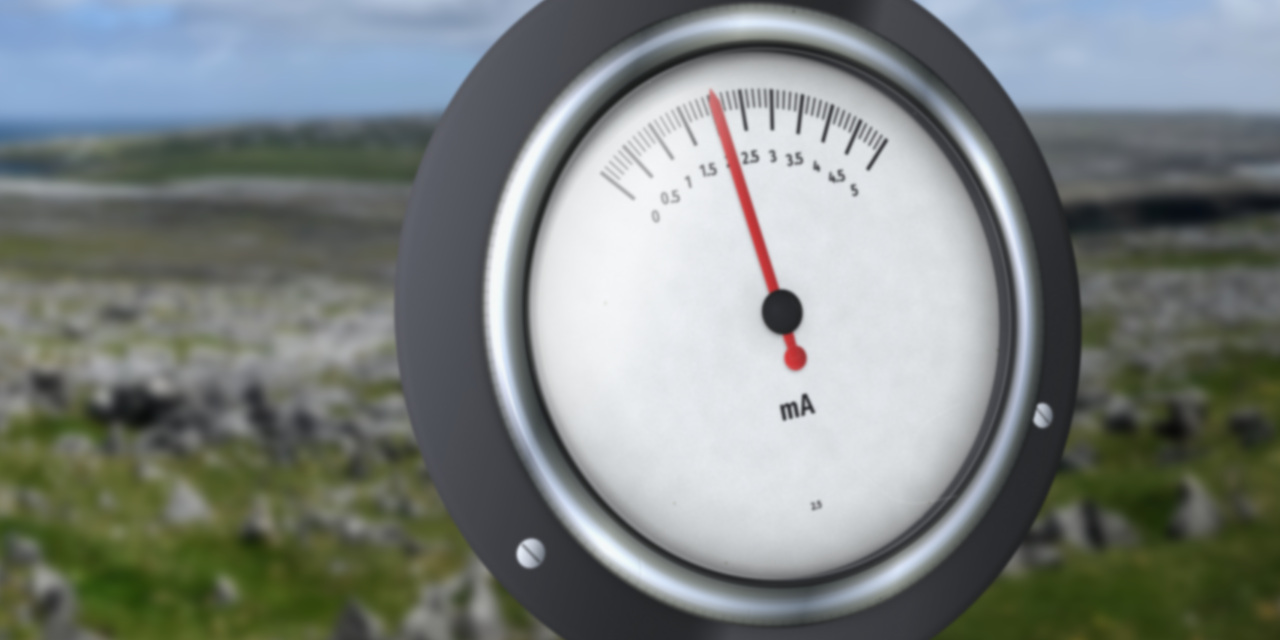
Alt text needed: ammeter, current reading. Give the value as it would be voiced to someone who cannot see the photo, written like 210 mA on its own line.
2 mA
